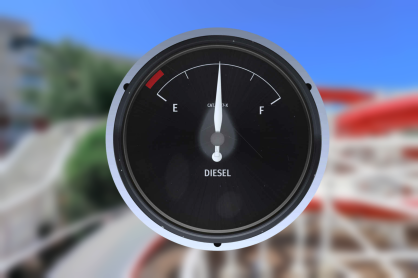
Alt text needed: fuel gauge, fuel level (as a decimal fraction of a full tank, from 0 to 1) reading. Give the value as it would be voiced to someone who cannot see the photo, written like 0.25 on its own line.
0.5
